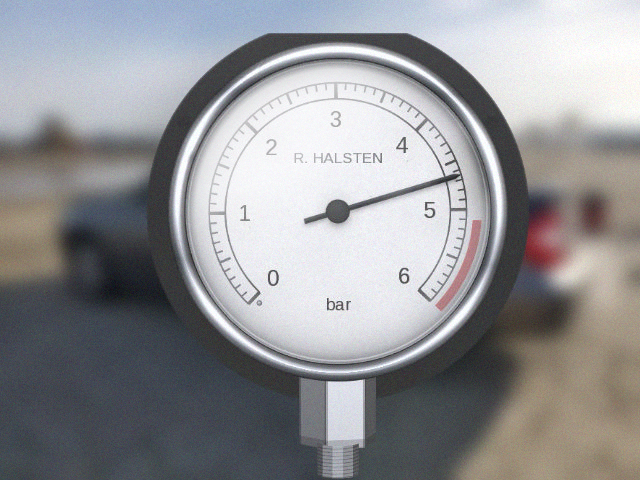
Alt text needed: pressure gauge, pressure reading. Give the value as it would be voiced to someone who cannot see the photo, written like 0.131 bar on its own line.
4.65 bar
